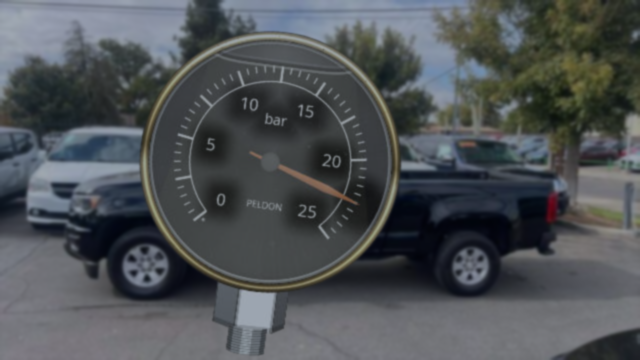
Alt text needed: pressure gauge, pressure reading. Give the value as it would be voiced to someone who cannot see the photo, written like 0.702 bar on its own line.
22.5 bar
